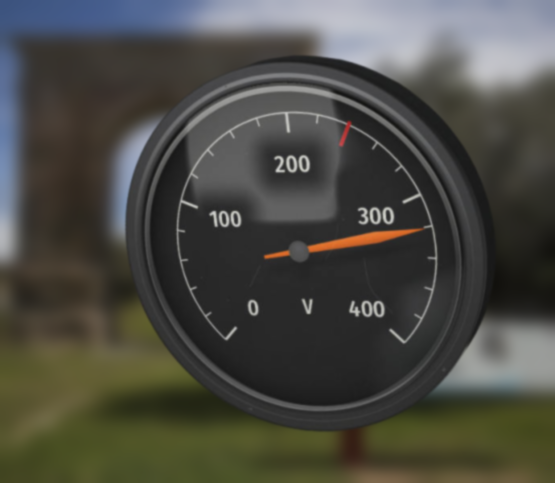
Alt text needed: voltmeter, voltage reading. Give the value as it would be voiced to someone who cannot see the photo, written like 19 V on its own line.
320 V
